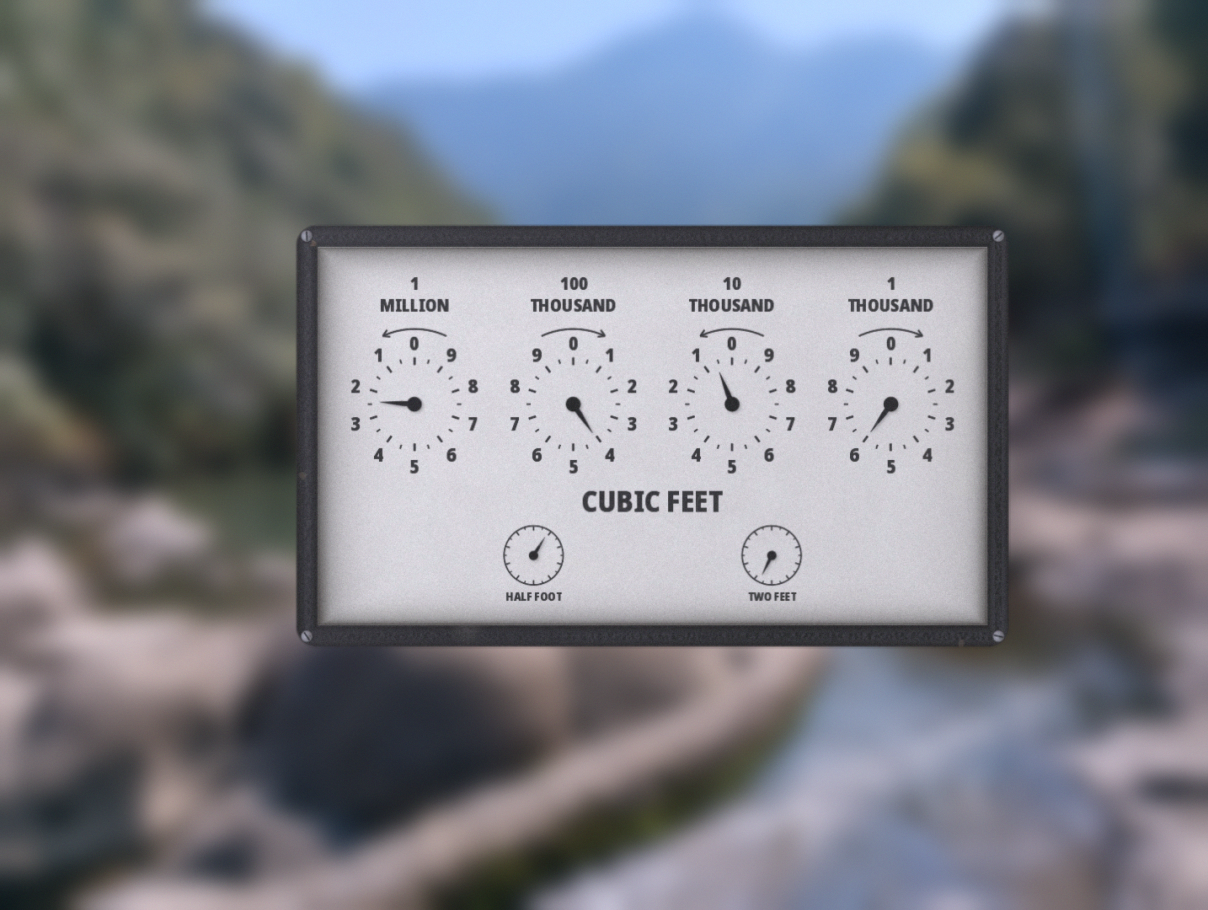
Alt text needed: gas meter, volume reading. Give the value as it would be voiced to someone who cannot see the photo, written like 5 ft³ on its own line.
240600 ft³
